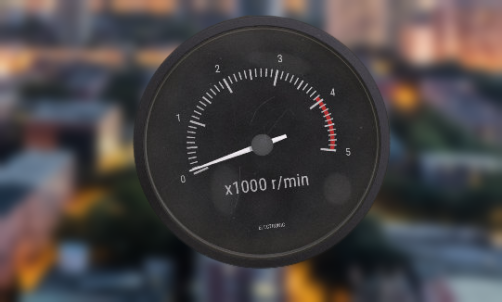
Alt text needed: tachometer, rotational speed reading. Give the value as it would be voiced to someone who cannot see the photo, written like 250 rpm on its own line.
100 rpm
